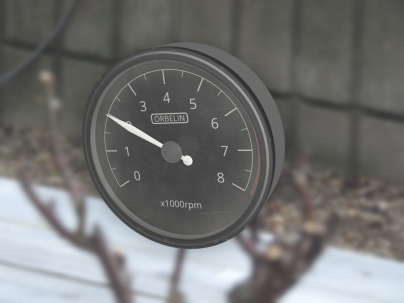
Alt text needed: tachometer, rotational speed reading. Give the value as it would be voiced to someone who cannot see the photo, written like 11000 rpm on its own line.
2000 rpm
